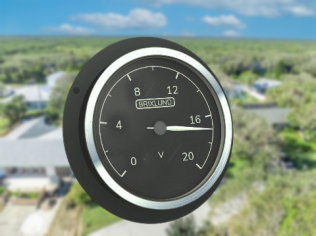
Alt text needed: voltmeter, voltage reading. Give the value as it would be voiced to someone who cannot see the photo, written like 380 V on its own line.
17 V
